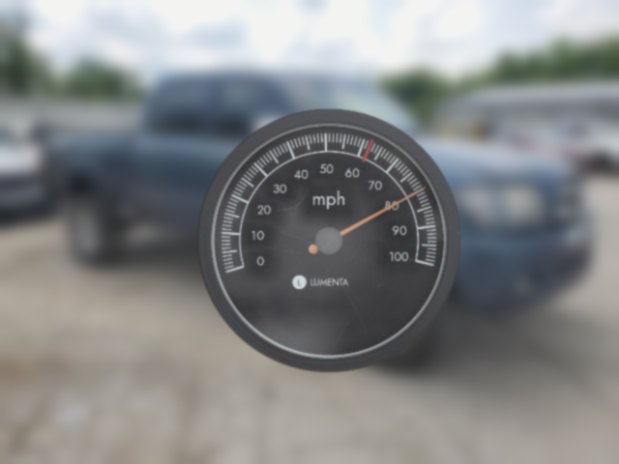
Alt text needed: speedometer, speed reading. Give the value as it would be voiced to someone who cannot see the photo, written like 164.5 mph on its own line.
80 mph
